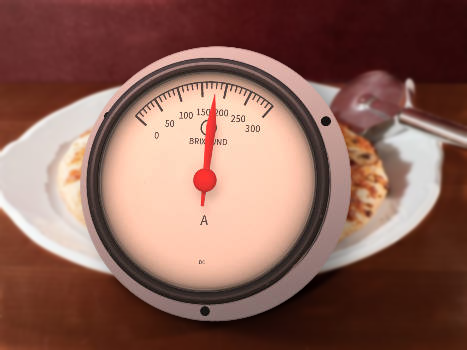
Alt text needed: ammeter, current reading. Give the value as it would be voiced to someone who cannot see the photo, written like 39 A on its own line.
180 A
